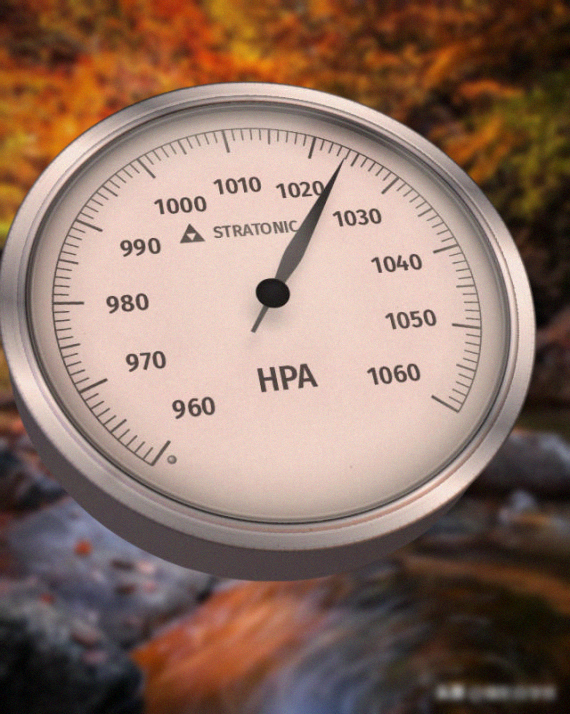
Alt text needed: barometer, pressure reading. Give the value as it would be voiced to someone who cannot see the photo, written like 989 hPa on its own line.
1024 hPa
